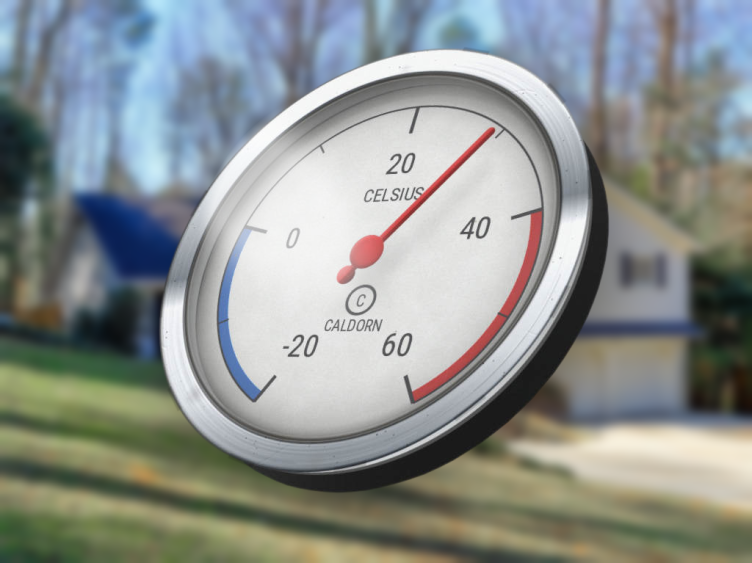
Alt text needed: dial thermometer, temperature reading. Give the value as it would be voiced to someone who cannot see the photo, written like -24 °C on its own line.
30 °C
